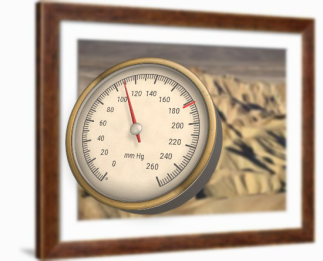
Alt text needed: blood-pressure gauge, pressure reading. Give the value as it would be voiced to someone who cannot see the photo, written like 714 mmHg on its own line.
110 mmHg
